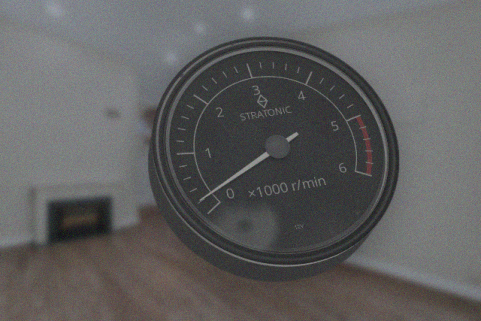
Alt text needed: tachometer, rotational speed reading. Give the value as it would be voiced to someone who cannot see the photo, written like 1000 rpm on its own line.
200 rpm
